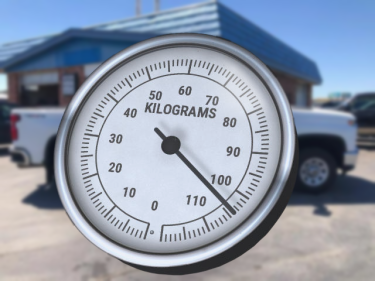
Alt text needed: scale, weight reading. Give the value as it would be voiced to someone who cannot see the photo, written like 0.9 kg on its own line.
104 kg
